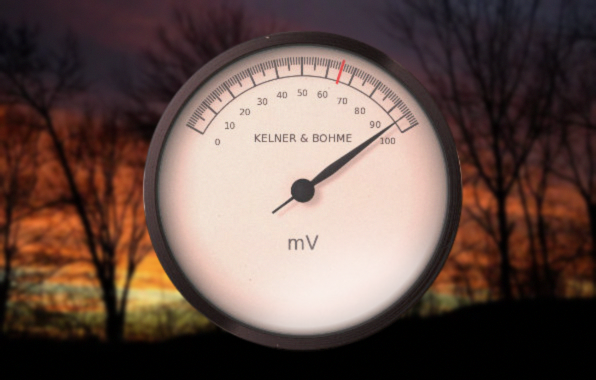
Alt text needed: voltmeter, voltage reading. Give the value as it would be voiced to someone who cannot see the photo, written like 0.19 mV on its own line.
95 mV
